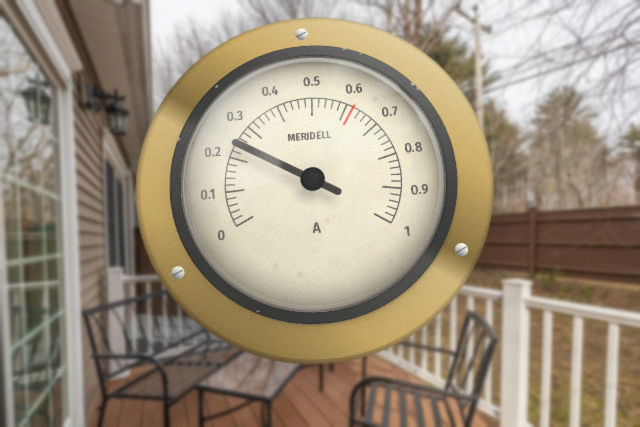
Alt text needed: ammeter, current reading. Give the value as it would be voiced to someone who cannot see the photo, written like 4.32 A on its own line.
0.24 A
